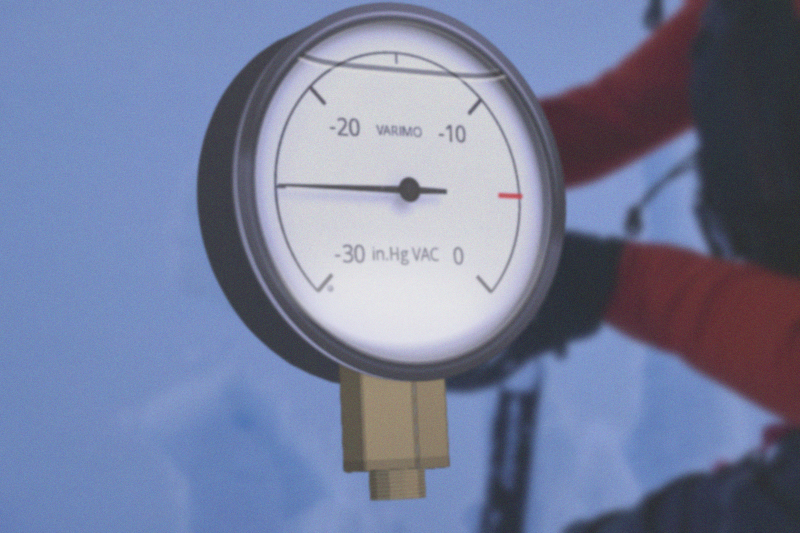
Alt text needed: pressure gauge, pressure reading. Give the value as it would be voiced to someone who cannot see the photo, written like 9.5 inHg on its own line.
-25 inHg
